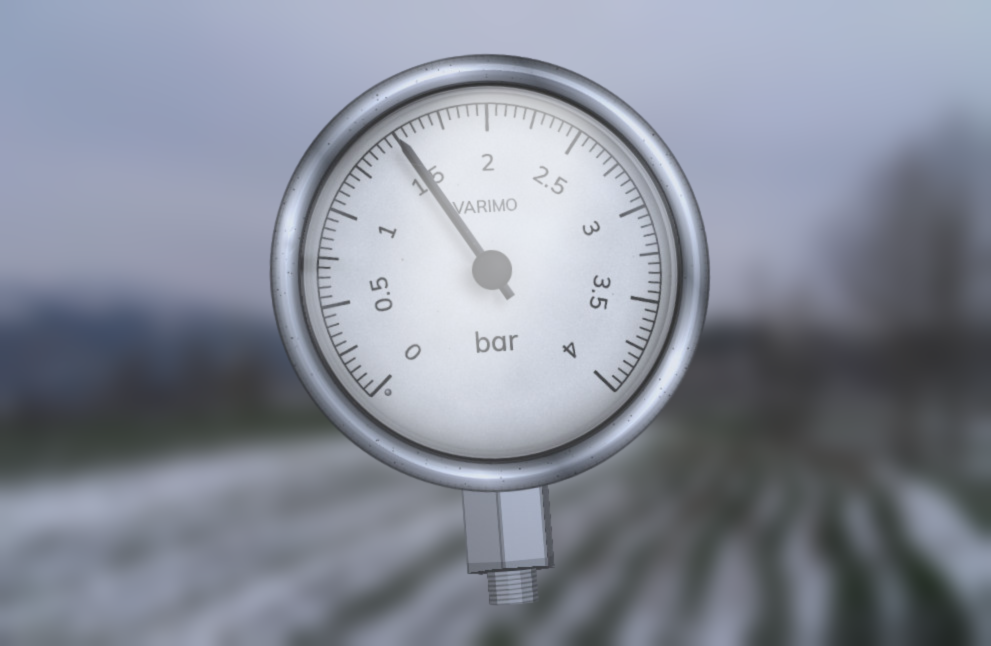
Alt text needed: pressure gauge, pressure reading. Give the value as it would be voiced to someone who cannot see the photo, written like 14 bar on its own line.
1.5 bar
